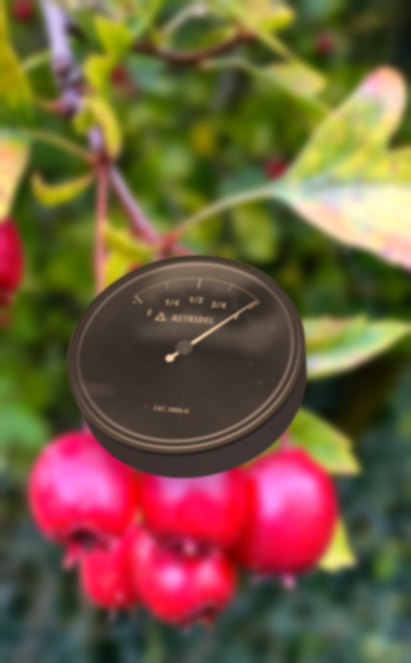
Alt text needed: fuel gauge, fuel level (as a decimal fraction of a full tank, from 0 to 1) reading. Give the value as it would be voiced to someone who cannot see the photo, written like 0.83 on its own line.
1
